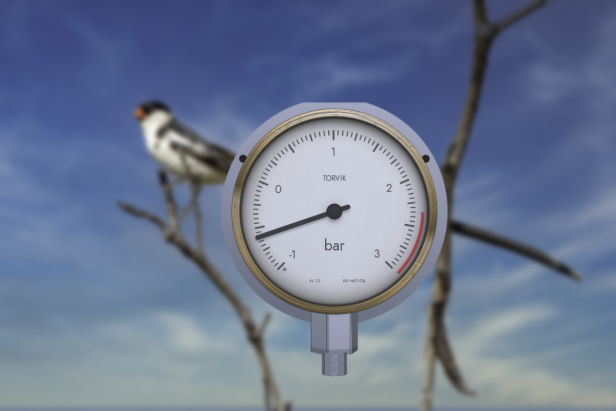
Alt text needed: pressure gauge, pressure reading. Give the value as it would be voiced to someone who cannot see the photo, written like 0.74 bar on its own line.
-0.6 bar
